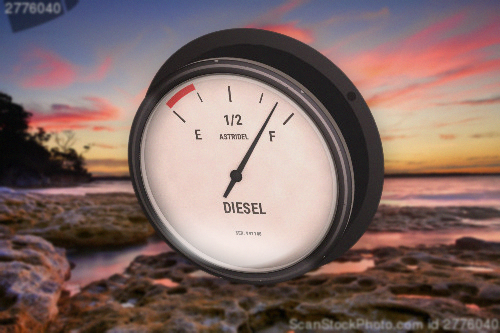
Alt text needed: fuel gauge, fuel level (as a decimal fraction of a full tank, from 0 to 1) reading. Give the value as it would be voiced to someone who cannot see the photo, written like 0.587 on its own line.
0.875
